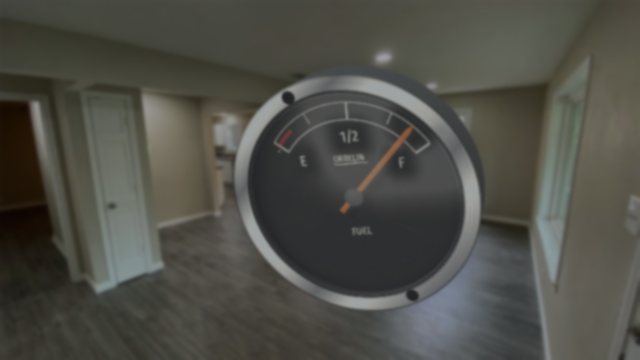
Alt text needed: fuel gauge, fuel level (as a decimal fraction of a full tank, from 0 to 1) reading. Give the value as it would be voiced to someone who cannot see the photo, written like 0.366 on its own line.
0.875
